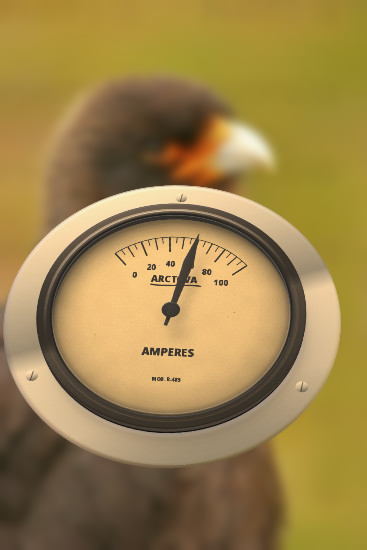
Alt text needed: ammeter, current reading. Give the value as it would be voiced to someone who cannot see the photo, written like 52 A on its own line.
60 A
